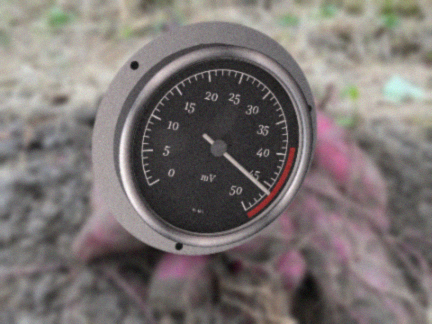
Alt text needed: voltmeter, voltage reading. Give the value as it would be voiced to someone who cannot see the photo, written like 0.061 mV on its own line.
46 mV
